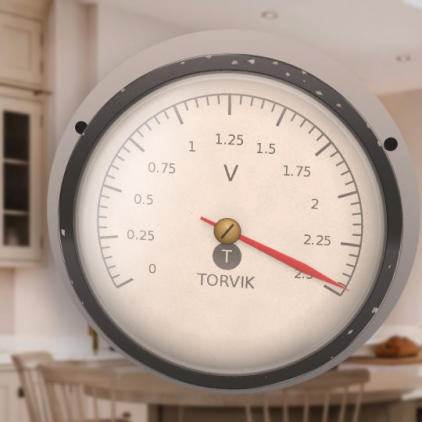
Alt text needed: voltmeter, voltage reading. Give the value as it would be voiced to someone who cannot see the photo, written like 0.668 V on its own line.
2.45 V
